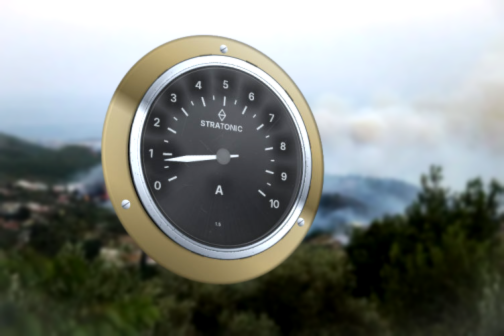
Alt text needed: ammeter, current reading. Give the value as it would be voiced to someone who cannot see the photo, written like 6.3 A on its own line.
0.75 A
